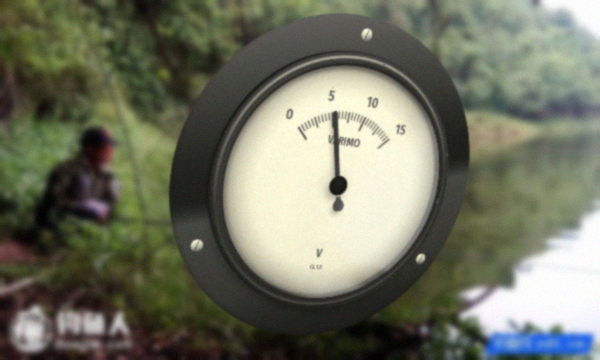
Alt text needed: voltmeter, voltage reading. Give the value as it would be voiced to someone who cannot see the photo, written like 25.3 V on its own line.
5 V
